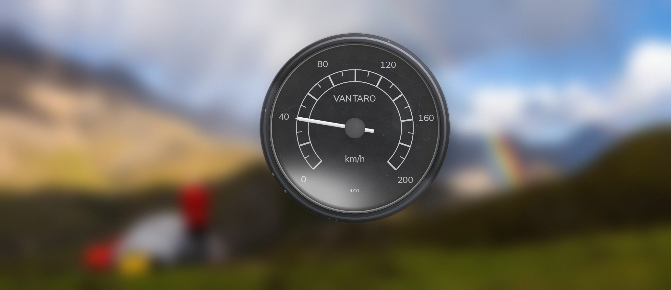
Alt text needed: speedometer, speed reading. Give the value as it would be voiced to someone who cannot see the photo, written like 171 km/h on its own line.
40 km/h
